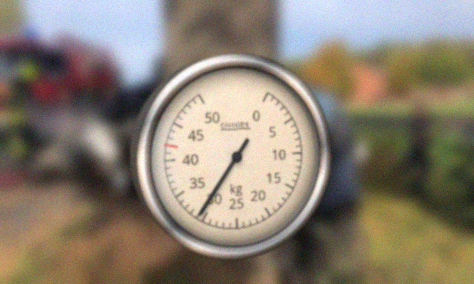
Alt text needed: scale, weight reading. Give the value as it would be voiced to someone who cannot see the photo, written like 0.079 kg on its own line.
31 kg
